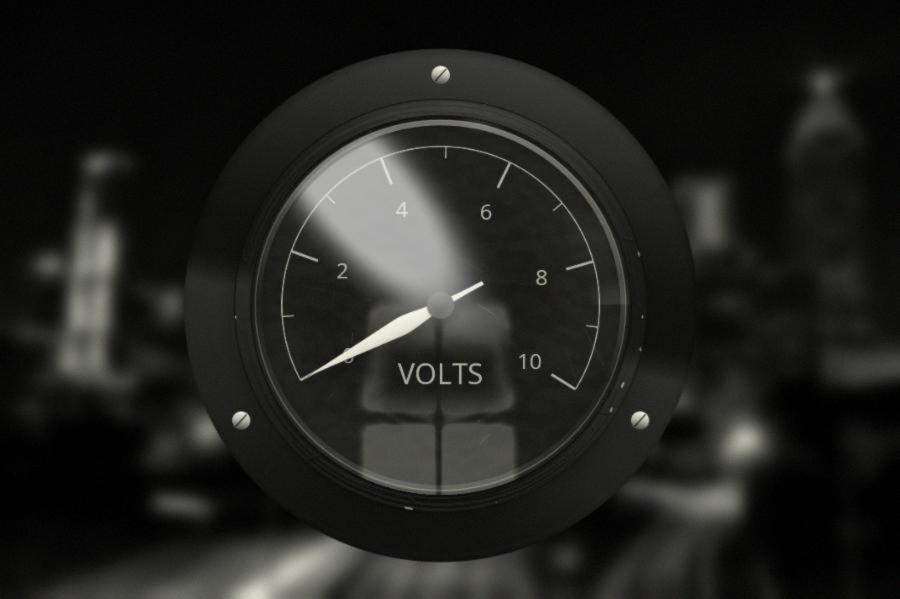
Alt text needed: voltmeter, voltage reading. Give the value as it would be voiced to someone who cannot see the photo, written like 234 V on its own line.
0 V
